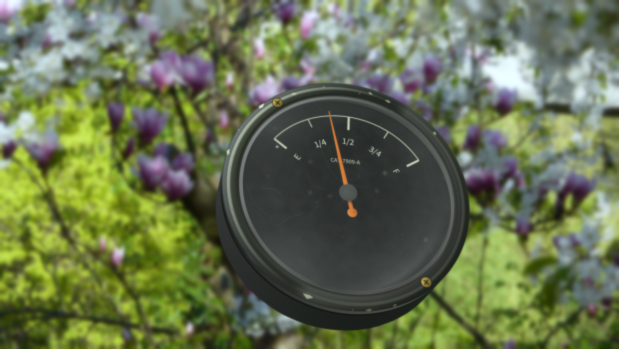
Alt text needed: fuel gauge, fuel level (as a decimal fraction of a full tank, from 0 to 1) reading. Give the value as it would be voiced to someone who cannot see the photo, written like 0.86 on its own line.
0.375
